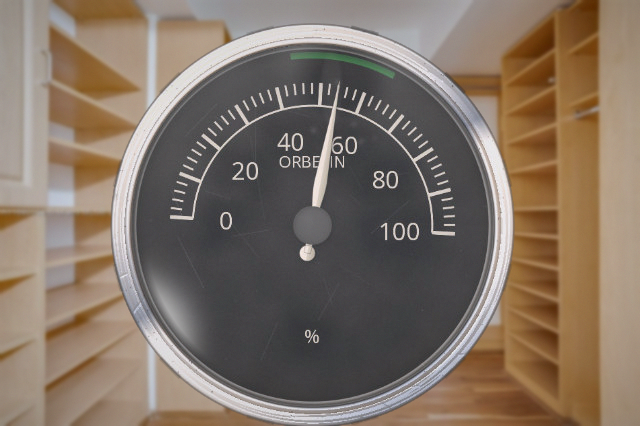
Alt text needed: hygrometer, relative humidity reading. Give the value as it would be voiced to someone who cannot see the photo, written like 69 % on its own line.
54 %
